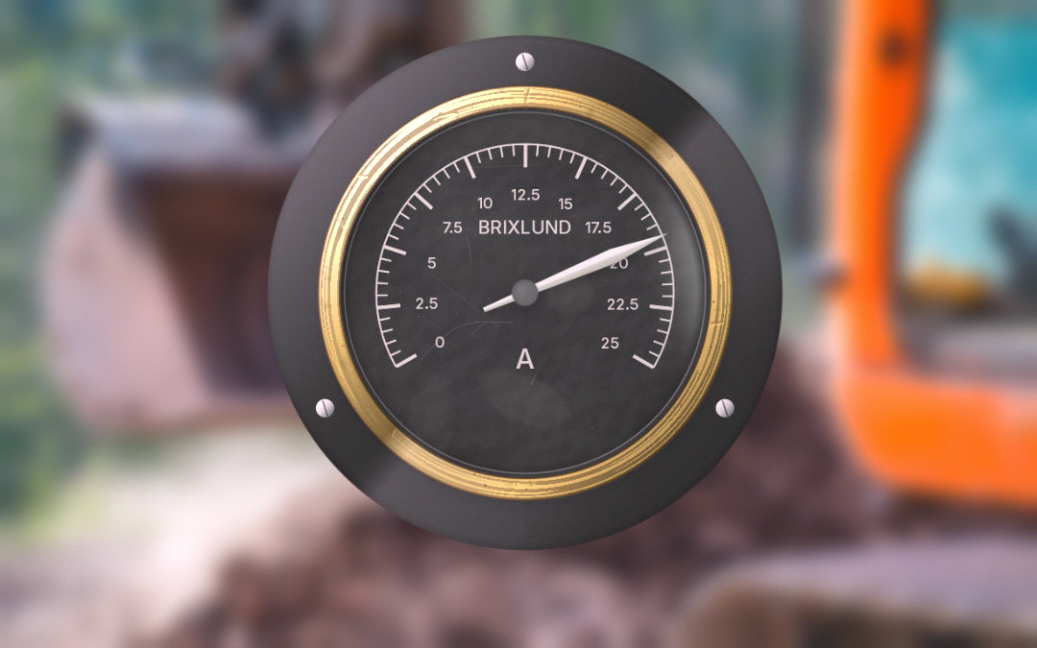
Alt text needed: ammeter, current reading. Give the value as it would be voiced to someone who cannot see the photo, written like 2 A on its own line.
19.5 A
